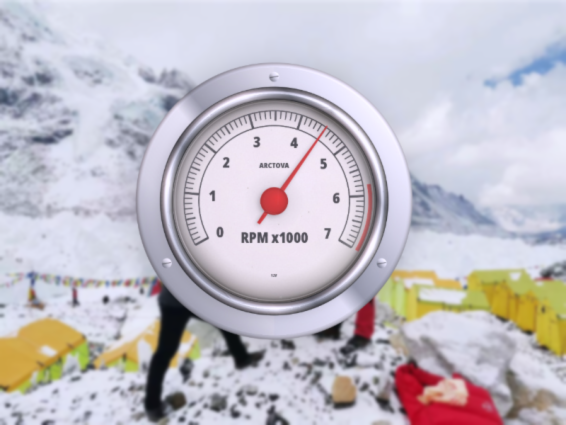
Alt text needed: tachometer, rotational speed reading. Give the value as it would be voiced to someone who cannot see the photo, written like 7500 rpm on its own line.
4500 rpm
